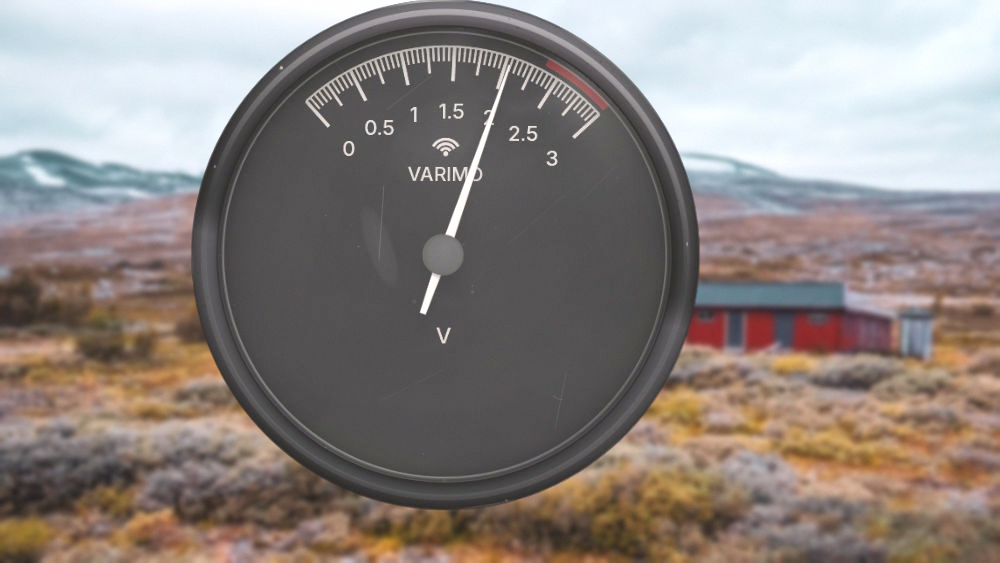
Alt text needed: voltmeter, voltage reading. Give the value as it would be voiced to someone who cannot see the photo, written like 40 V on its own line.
2.05 V
